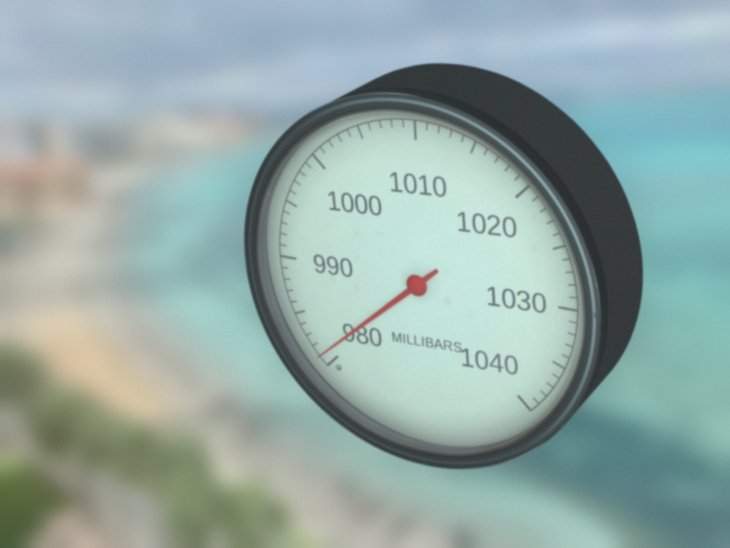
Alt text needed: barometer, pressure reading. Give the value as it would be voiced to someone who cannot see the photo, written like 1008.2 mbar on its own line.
981 mbar
